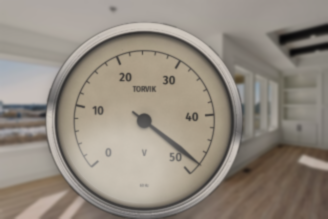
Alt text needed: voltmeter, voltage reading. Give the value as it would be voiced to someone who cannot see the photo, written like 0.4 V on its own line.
48 V
